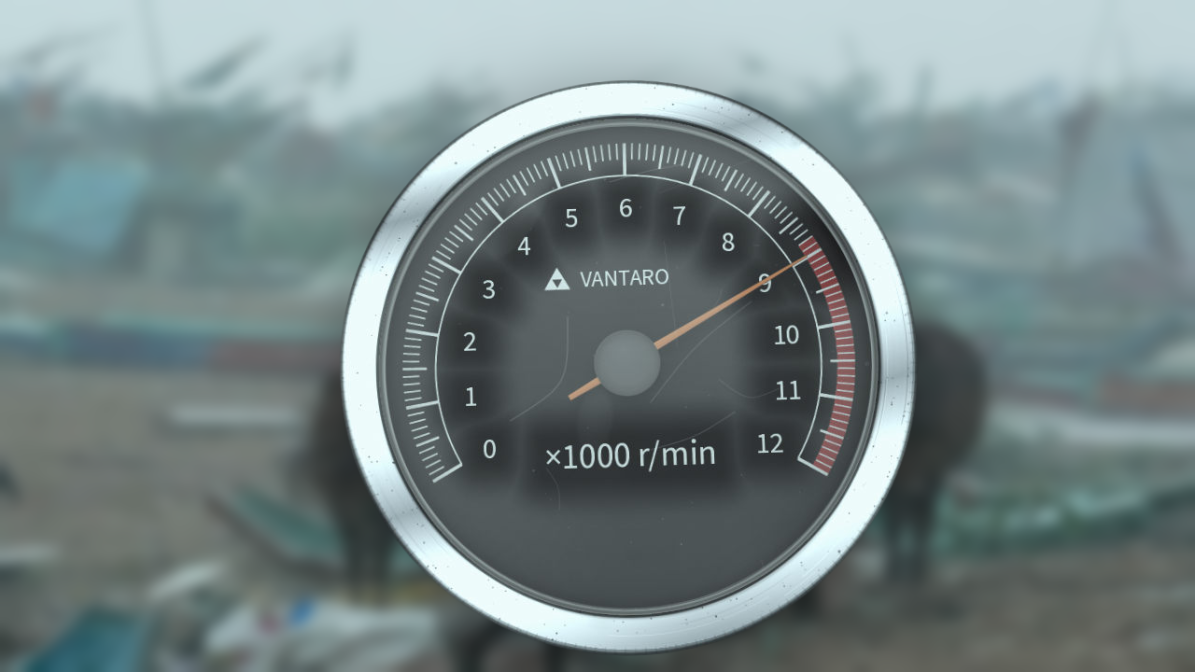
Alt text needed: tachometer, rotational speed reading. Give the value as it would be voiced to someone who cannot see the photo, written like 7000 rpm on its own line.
9000 rpm
